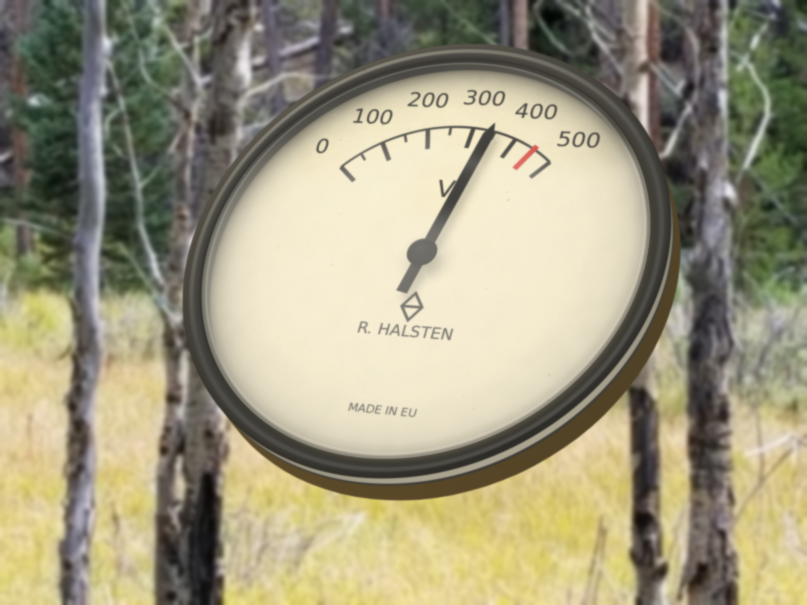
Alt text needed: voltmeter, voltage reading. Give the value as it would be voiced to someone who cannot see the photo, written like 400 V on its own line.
350 V
